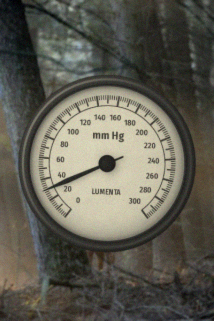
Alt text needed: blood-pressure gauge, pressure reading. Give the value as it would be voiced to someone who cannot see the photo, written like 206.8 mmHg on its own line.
30 mmHg
